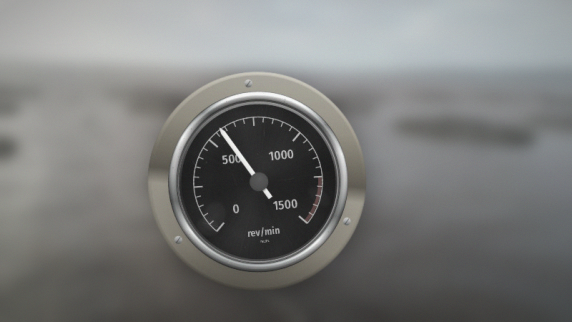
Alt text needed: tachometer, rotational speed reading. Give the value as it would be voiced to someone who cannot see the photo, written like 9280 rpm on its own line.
575 rpm
